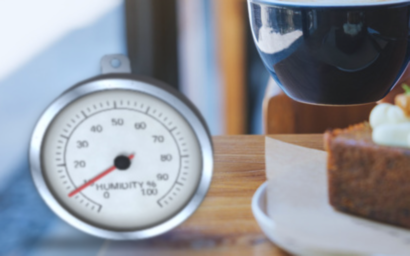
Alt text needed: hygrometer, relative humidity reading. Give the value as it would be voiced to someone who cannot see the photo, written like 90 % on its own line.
10 %
